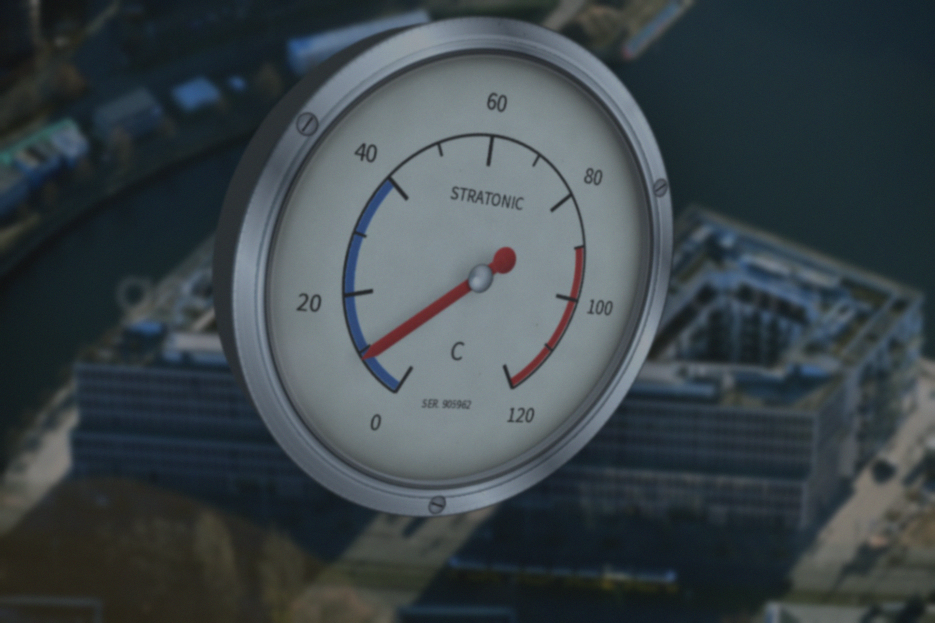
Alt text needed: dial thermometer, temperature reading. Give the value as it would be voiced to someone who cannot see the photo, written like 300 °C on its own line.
10 °C
